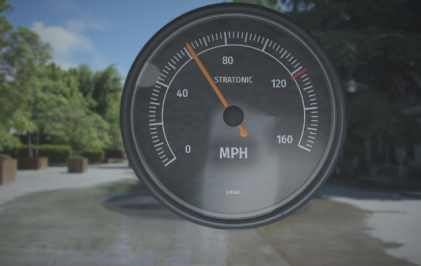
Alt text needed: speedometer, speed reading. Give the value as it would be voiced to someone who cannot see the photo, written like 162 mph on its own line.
62 mph
